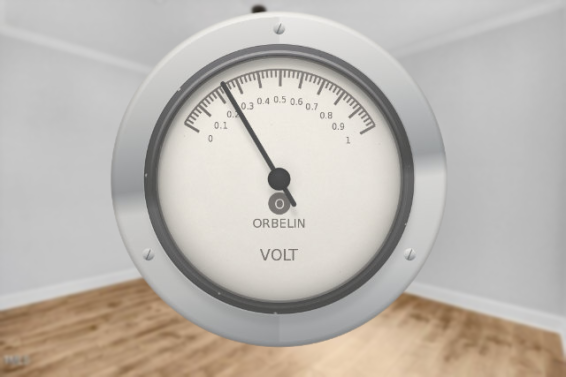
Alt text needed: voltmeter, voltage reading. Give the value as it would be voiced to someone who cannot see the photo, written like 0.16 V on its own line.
0.24 V
